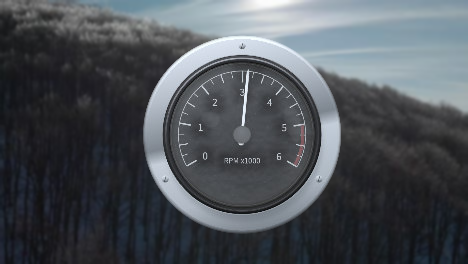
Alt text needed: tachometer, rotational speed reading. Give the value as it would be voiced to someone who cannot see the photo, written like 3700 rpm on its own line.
3125 rpm
